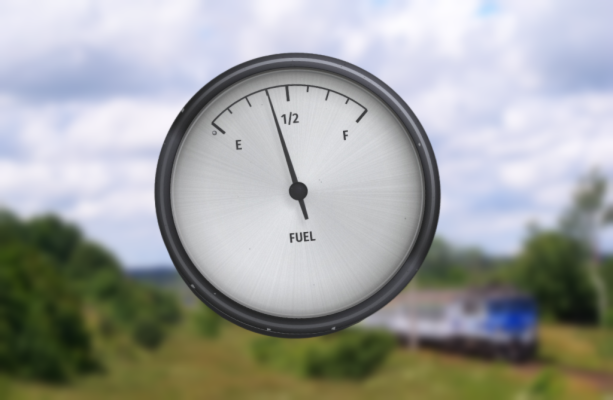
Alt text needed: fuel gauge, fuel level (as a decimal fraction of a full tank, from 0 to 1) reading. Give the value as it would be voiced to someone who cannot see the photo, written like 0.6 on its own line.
0.375
